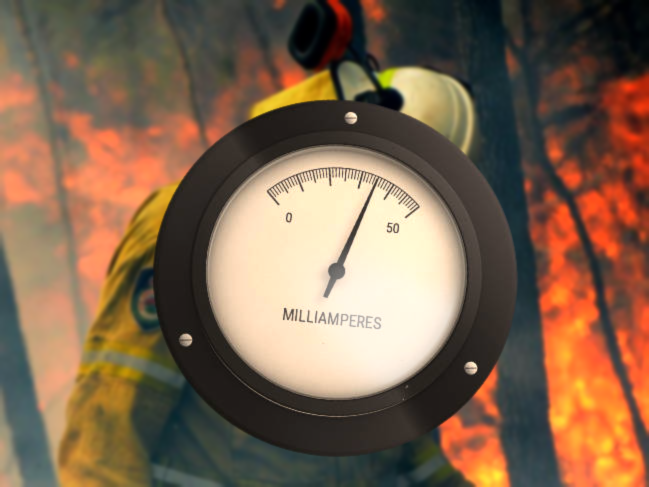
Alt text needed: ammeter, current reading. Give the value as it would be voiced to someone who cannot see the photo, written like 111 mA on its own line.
35 mA
